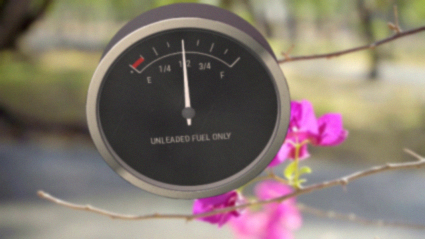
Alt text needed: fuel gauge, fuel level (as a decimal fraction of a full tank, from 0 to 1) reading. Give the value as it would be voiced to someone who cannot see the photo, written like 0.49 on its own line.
0.5
